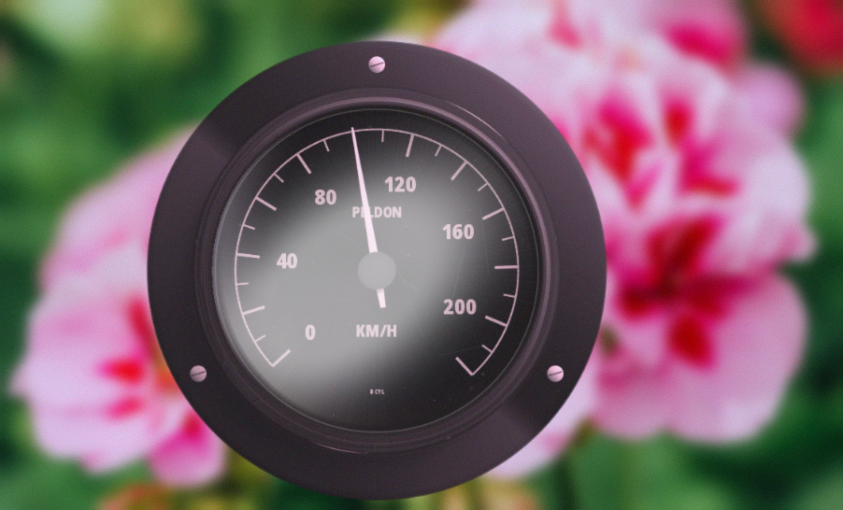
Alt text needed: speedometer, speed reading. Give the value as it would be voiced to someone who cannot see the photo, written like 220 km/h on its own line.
100 km/h
